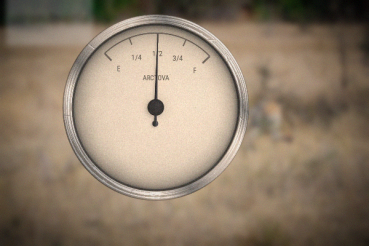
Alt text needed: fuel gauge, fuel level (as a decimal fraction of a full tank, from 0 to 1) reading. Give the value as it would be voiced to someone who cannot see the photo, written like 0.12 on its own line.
0.5
